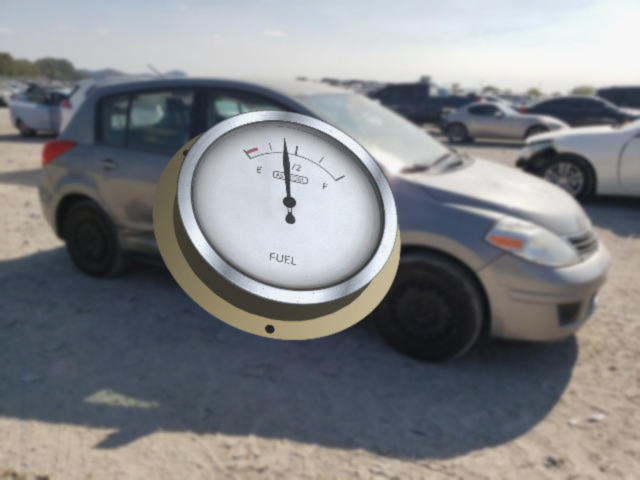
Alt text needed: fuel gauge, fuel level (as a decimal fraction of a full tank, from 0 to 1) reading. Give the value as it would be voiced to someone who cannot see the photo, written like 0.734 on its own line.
0.375
